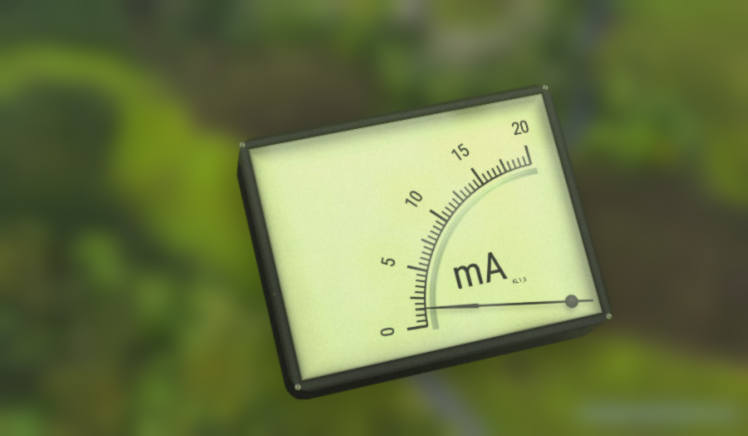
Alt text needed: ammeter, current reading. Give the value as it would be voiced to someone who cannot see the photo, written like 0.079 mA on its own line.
1.5 mA
